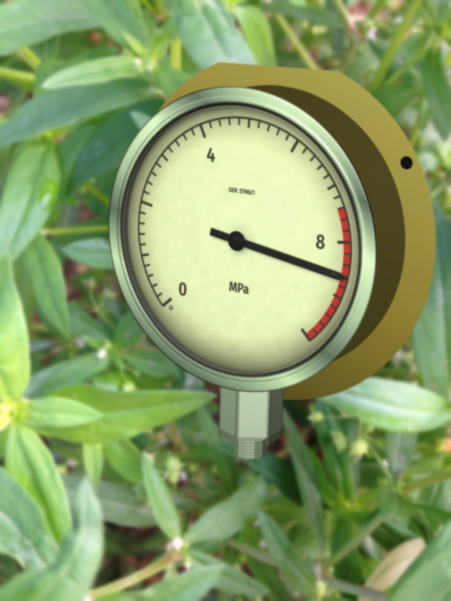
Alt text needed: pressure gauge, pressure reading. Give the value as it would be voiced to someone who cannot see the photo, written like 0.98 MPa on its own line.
8.6 MPa
